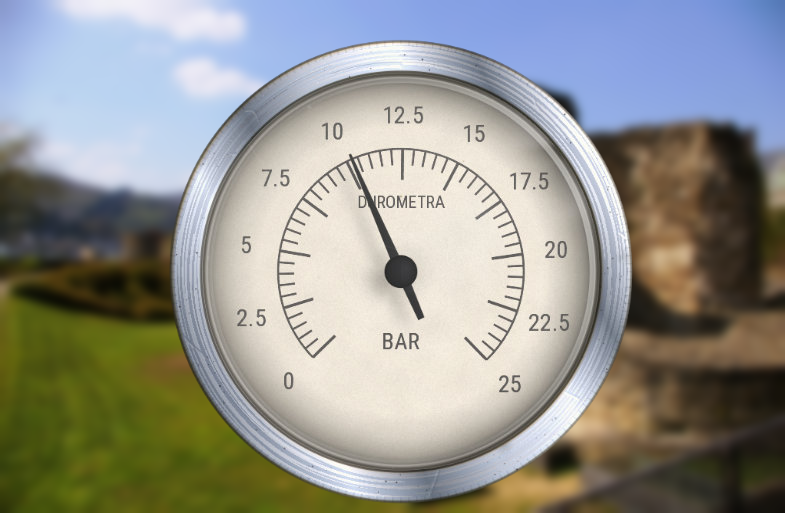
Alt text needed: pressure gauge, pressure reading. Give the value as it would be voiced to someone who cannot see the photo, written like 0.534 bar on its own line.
10.25 bar
